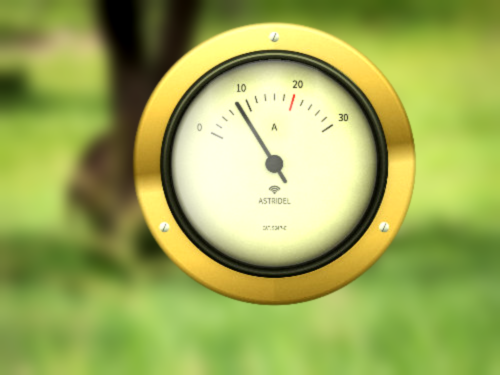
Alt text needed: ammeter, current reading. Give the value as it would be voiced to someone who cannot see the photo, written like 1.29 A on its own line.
8 A
